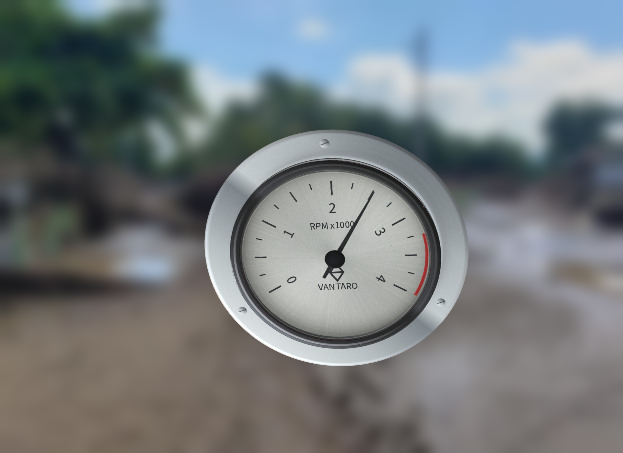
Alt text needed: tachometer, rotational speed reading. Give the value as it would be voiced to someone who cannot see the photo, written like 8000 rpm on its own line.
2500 rpm
